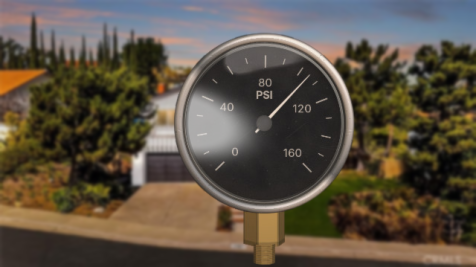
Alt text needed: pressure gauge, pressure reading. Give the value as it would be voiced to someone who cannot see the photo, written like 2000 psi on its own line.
105 psi
